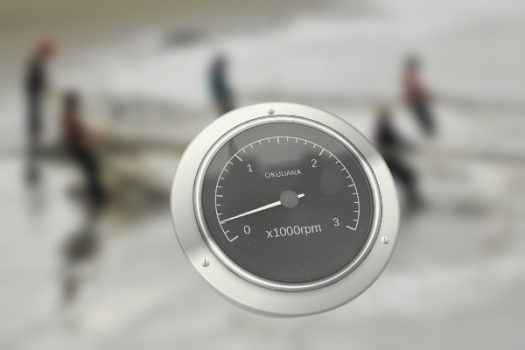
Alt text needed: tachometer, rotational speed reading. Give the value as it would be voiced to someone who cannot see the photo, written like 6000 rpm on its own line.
200 rpm
